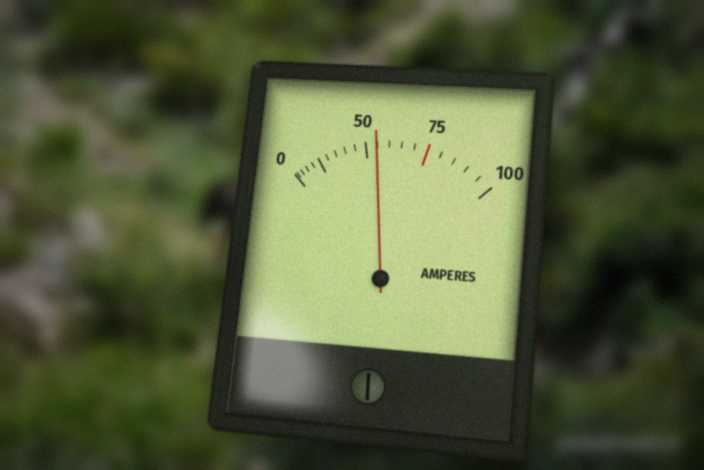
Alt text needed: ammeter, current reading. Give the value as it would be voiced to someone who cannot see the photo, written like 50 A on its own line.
55 A
